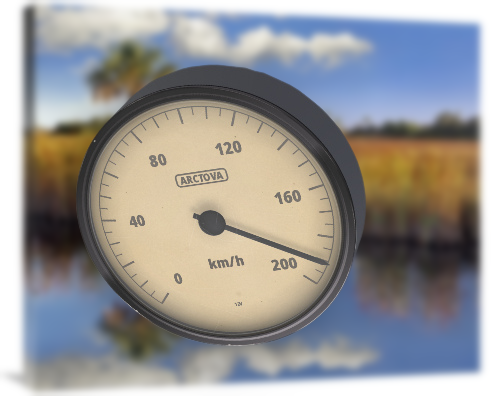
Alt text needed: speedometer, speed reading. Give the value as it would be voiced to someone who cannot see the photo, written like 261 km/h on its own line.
190 km/h
